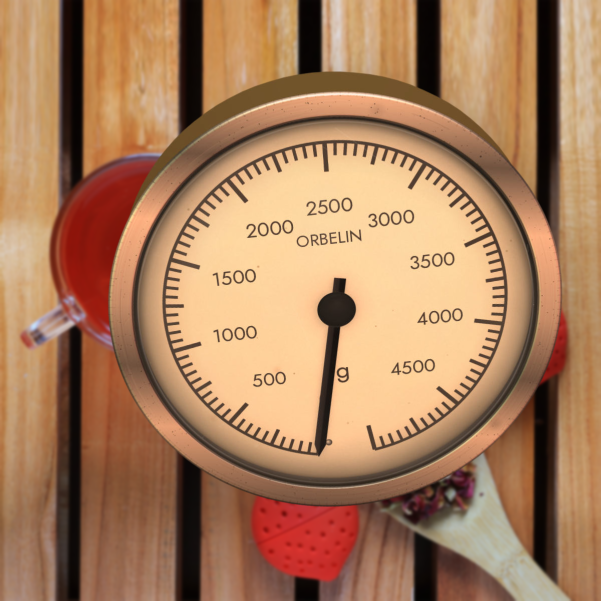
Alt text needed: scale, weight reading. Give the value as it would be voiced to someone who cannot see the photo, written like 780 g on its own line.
0 g
